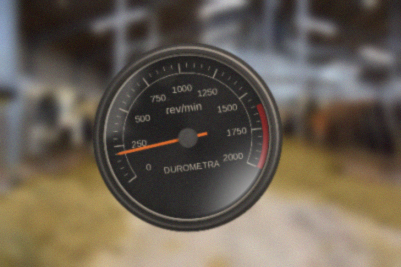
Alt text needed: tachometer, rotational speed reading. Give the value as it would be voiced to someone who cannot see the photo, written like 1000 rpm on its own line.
200 rpm
